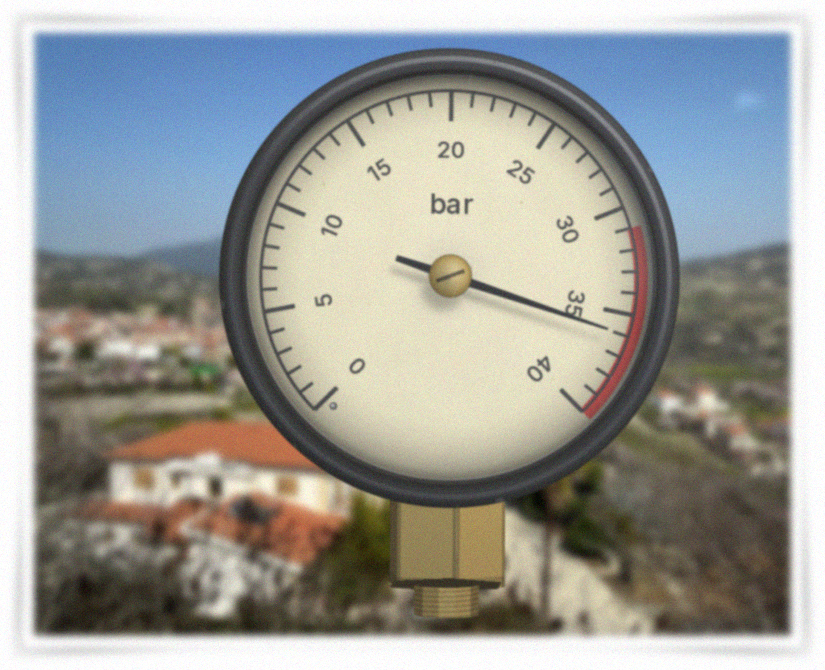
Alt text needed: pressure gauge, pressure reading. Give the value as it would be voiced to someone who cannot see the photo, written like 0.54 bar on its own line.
36 bar
